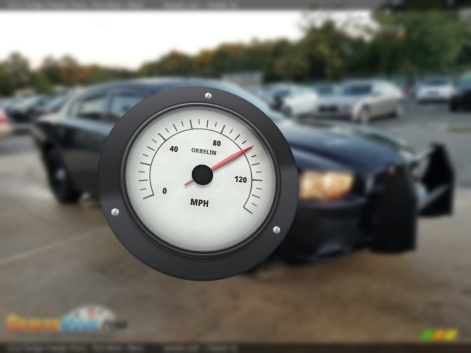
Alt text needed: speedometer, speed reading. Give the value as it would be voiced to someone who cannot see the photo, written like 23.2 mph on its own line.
100 mph
